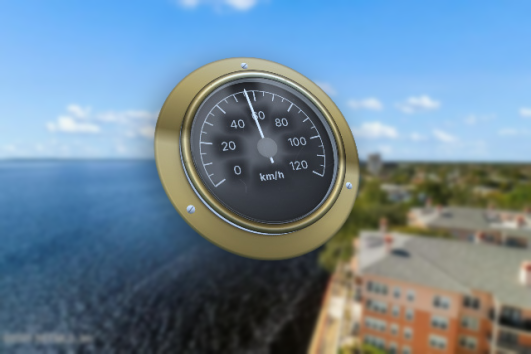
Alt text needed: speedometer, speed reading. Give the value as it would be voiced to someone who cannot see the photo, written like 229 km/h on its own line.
55 km/h
